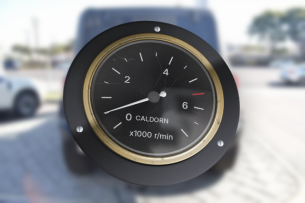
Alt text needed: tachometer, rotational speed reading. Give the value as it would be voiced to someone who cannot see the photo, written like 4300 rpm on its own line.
500 rpm
